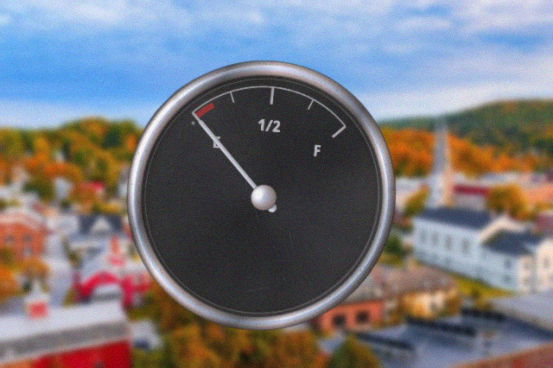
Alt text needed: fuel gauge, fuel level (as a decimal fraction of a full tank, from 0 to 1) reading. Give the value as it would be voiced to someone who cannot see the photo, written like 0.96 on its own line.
0
